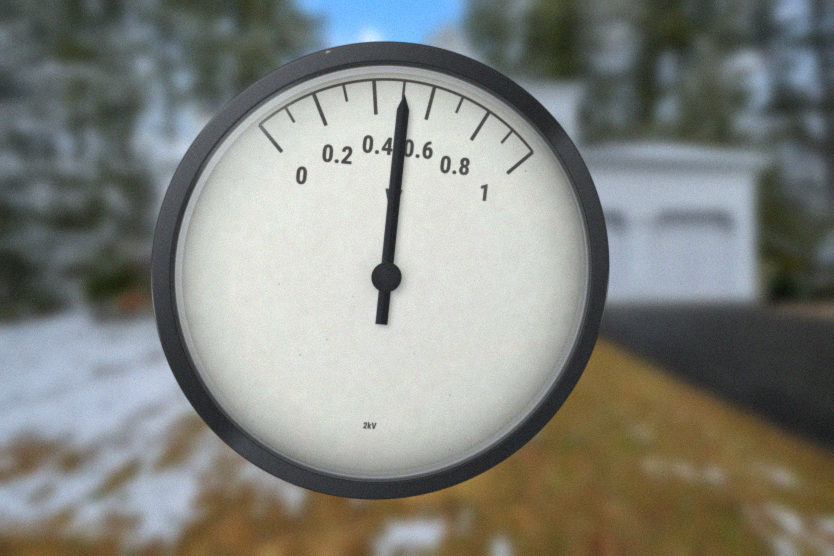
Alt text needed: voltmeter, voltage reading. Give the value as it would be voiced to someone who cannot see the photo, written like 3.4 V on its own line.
0.5 V
